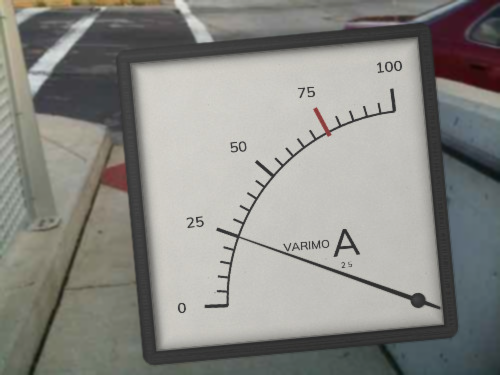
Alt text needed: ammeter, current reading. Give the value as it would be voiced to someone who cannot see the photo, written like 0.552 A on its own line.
25 A
